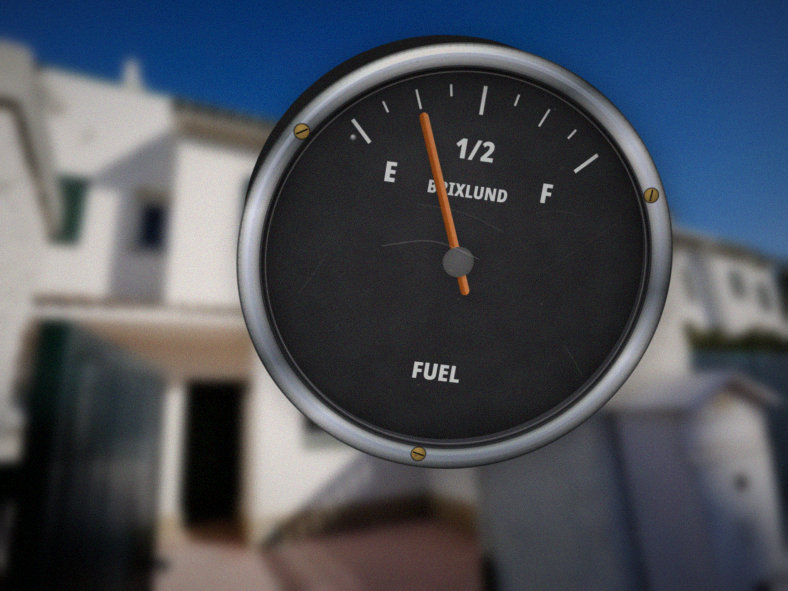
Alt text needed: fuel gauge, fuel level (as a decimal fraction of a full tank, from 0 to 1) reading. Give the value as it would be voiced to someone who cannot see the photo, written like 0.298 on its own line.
0.25
